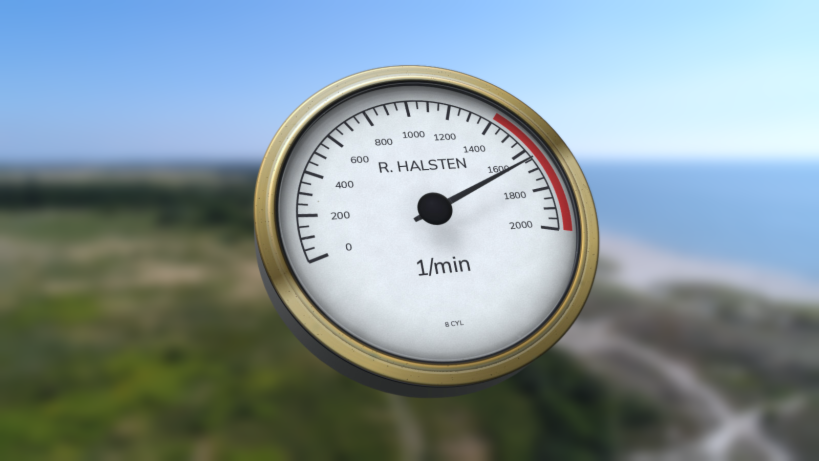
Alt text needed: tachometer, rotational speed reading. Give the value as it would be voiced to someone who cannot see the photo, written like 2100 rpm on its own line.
1650 rpm
